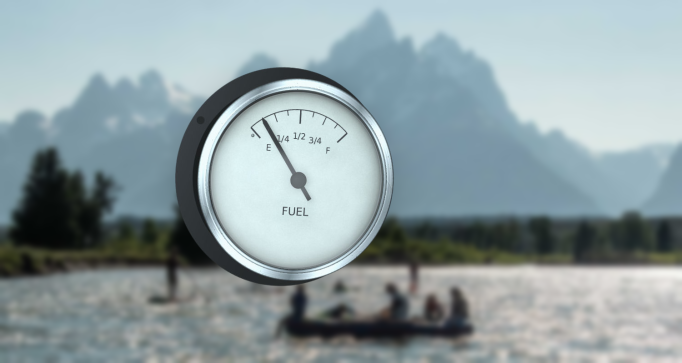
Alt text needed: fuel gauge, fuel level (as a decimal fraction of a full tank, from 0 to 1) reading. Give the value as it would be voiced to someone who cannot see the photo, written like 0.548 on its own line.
0.125
